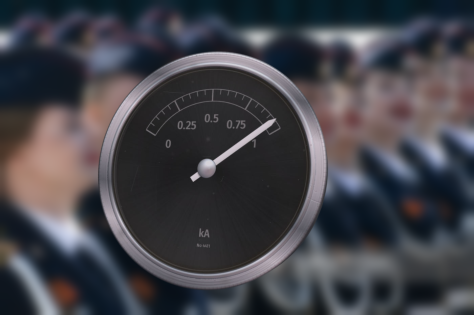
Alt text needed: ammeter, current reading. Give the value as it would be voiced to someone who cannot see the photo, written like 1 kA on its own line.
0.95 kA
